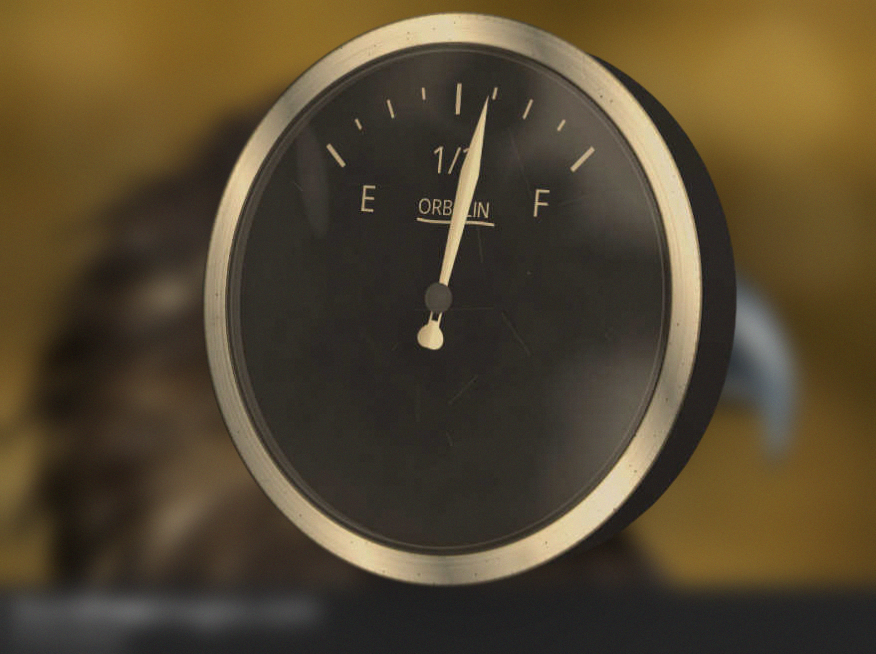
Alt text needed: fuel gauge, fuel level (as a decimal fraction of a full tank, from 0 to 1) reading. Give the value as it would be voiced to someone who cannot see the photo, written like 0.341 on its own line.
0.625
